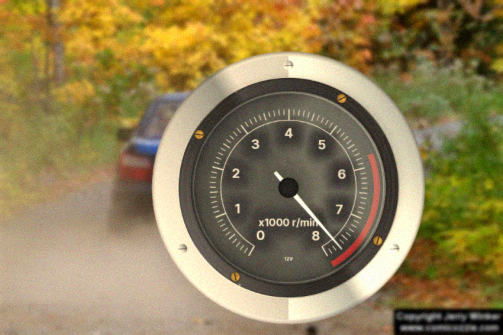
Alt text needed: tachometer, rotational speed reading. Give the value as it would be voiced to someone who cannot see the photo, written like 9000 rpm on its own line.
7700 rpm
